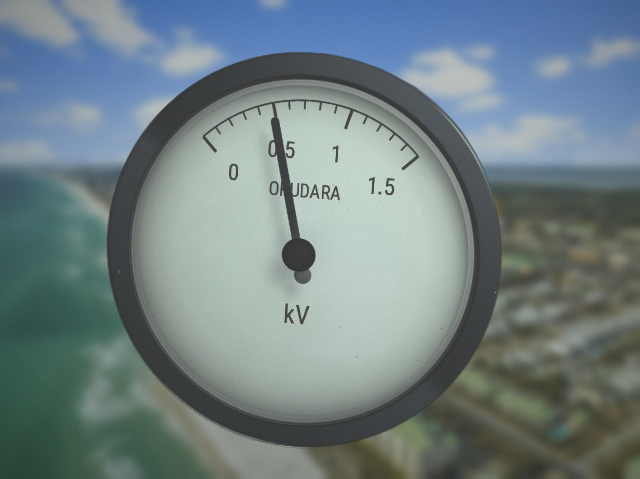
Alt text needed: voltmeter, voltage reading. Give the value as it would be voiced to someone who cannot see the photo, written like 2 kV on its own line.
0.5 kV
